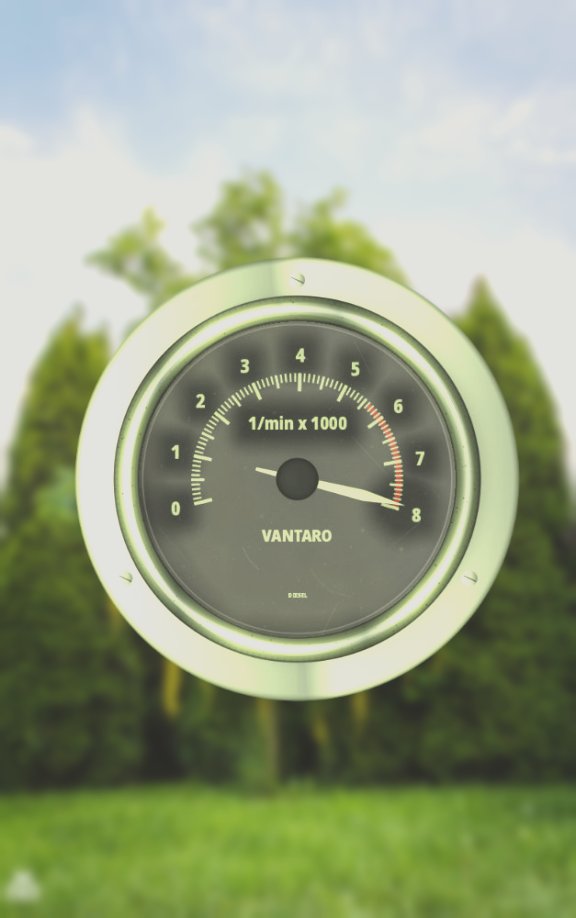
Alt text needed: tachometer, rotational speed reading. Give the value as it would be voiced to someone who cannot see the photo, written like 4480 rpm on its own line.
7900 rpm
